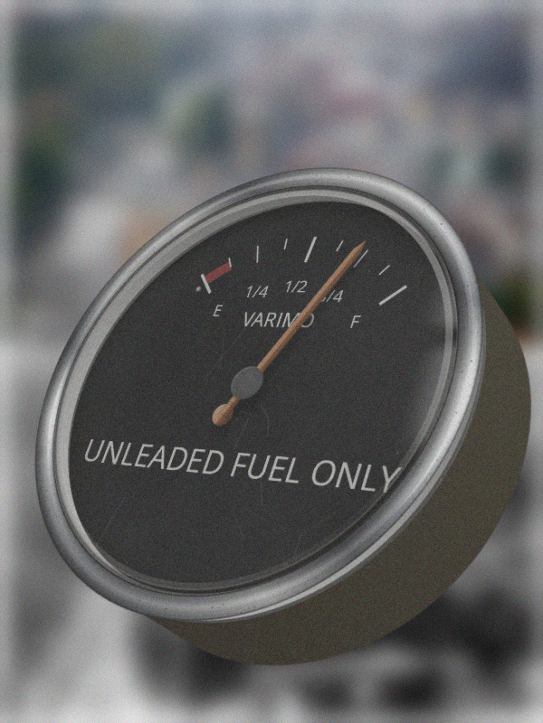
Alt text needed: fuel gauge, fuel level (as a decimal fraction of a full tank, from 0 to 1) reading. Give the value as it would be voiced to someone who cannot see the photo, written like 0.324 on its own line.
0.75
